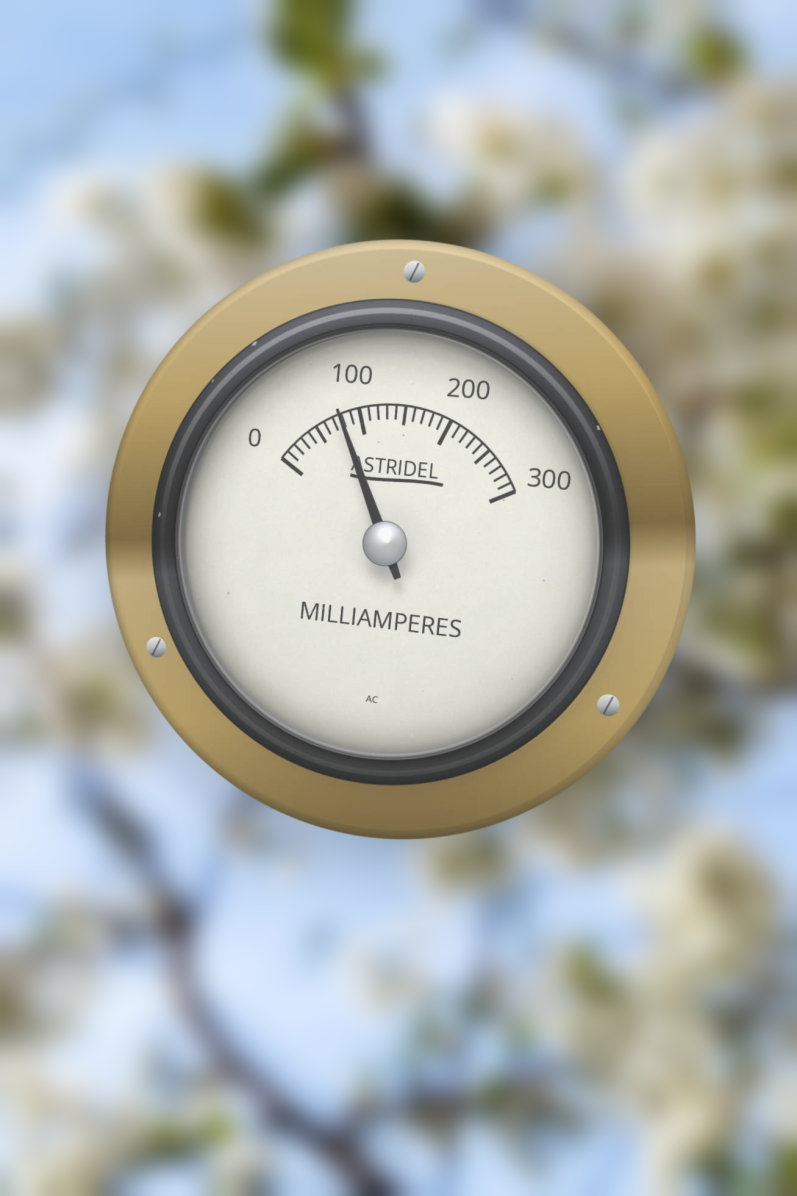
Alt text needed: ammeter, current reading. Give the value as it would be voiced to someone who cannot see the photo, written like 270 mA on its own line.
80 mA
